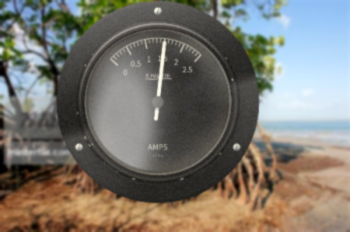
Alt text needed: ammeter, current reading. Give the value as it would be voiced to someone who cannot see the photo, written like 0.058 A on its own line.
1.5 A
